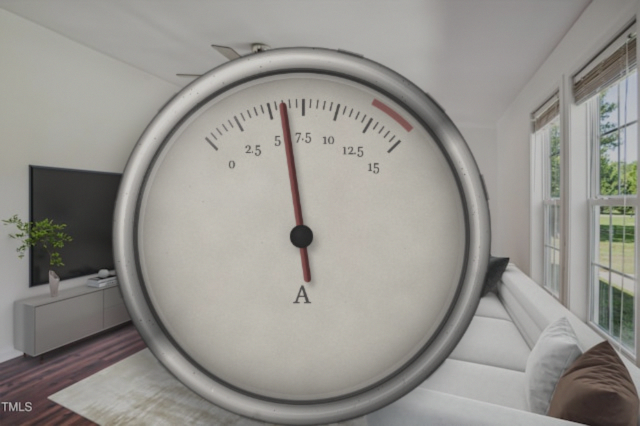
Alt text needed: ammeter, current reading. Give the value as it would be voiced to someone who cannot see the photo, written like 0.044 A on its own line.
6 A
